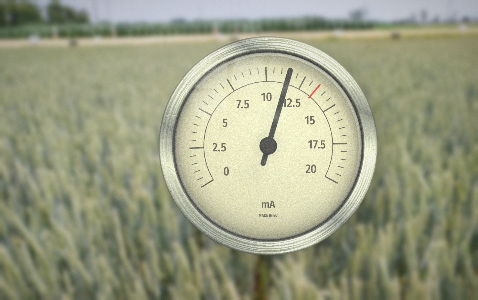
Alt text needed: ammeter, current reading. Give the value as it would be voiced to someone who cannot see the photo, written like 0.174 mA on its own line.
11.5 mA
